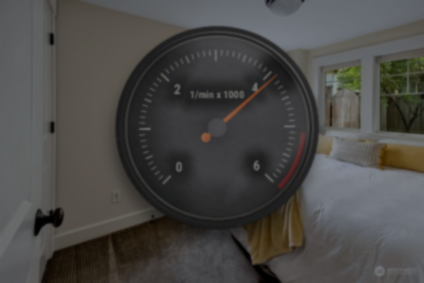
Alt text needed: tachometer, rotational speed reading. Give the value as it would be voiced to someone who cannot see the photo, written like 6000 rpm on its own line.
4100 rpm
